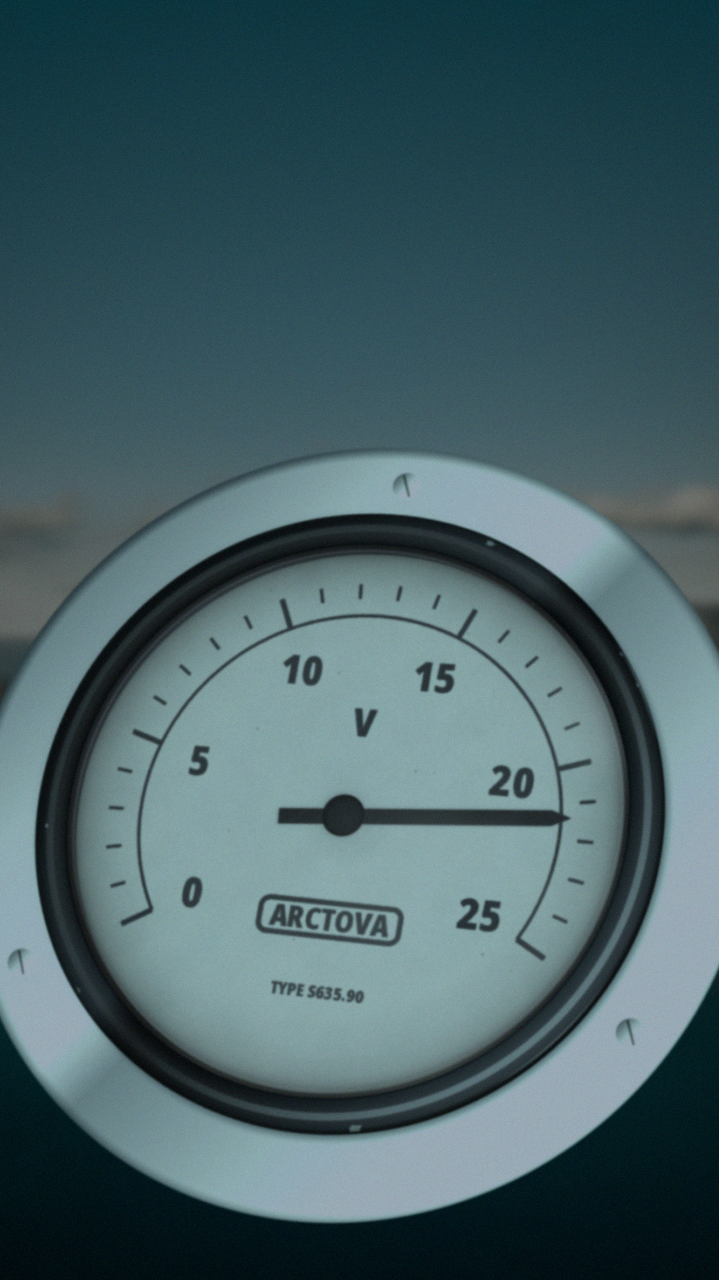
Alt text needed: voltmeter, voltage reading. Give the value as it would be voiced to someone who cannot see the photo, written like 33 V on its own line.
21.5 V
